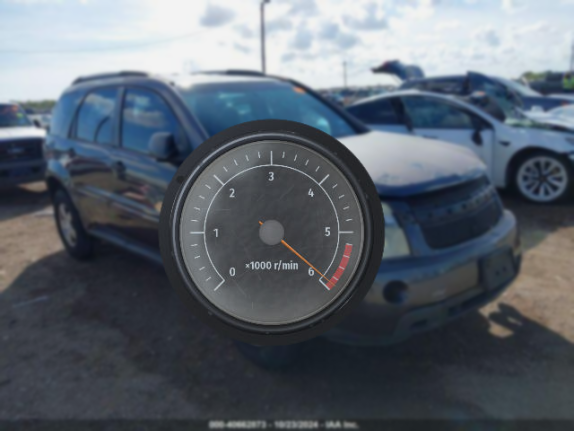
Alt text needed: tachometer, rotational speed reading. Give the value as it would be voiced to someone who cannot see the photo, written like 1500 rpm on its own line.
5900 rpm
